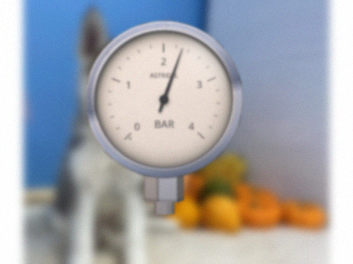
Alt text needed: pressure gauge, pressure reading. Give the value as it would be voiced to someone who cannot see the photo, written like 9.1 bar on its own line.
2.3 bar
